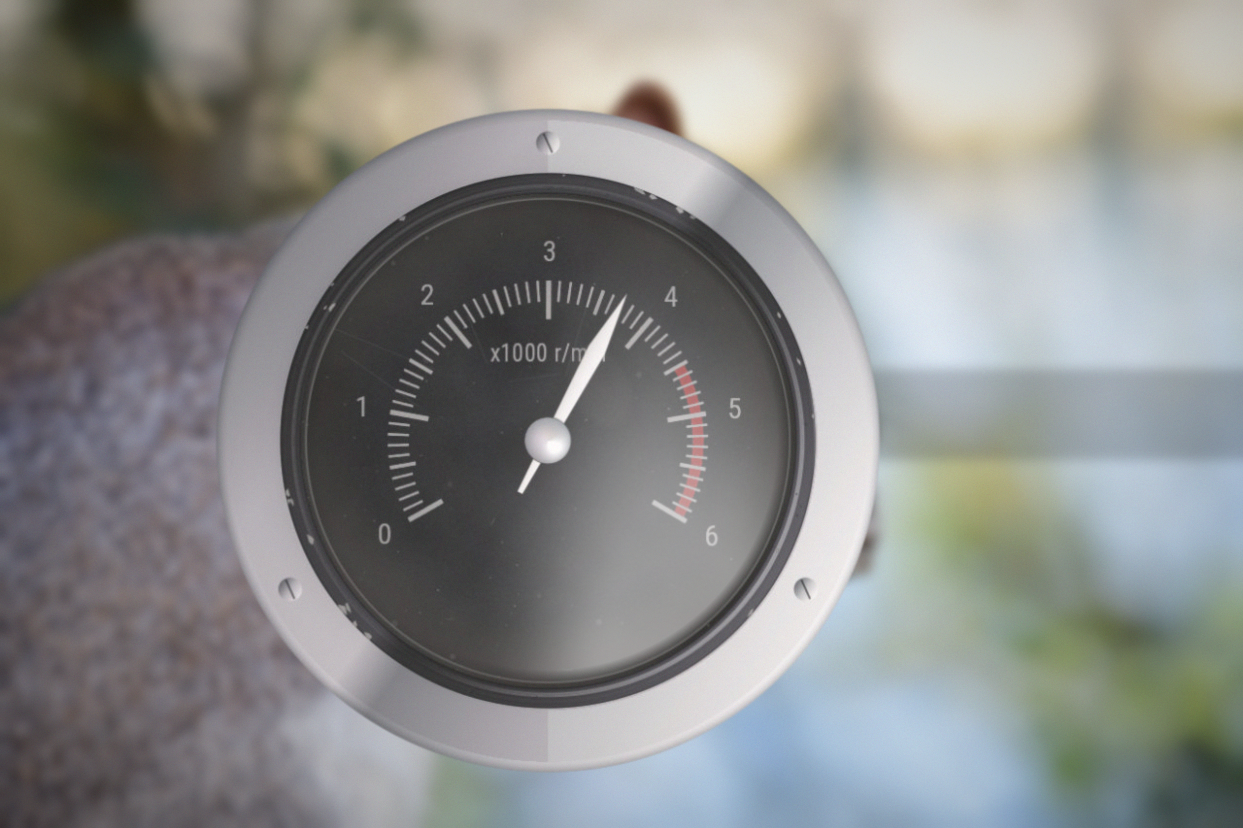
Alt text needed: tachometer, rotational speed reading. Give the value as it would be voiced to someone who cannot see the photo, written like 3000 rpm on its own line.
3700 rpm
